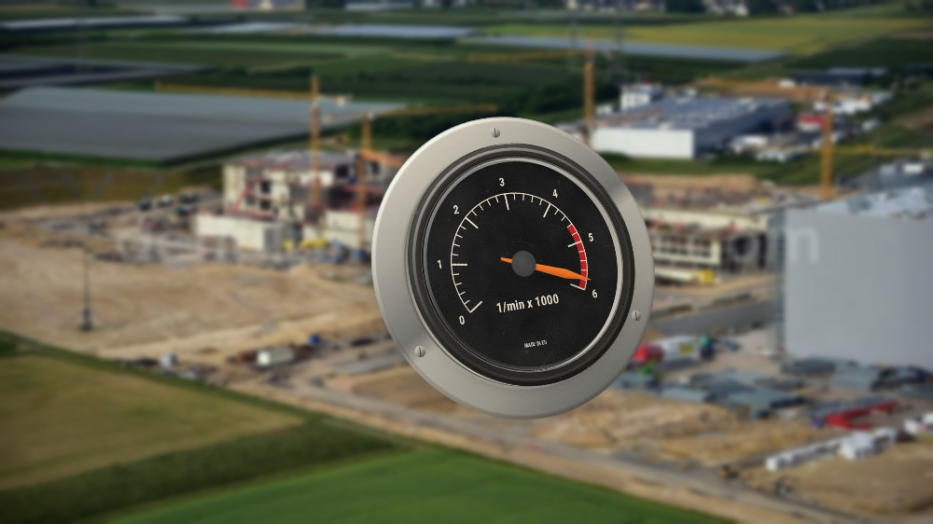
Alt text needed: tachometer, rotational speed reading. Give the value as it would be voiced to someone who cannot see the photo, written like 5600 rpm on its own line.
5800 rpm
